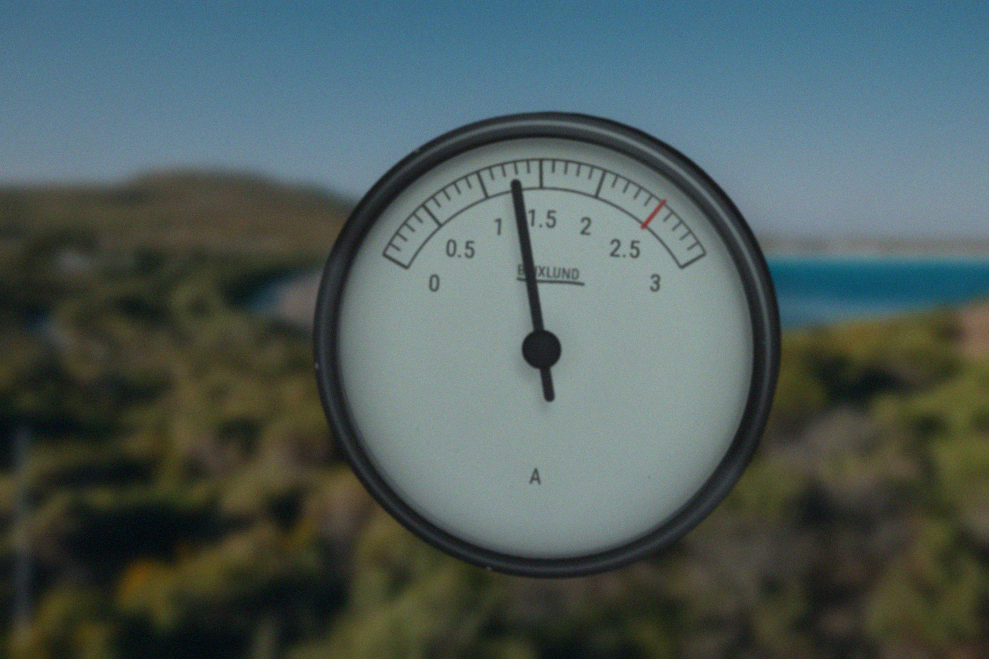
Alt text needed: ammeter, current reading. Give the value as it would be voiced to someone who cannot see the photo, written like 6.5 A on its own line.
1.3 A
